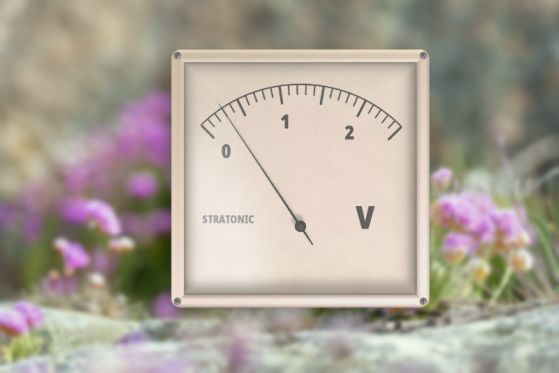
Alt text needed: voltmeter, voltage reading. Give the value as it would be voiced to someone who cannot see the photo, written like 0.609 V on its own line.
0.3 V
